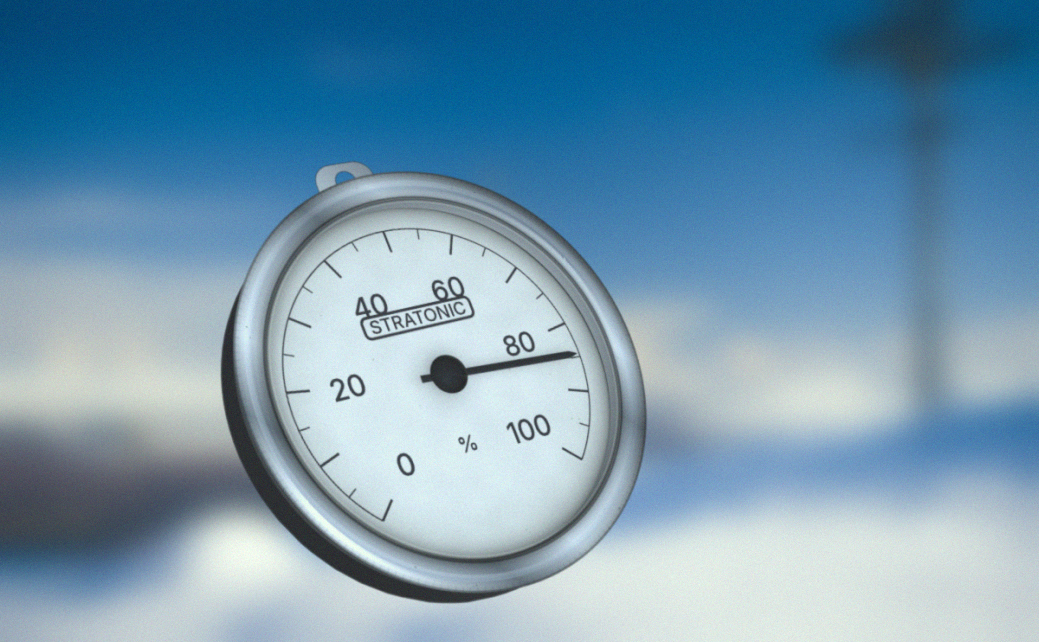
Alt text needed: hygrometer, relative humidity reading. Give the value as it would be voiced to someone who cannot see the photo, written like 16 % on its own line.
85 %
